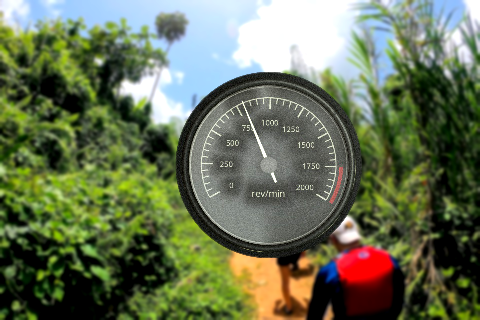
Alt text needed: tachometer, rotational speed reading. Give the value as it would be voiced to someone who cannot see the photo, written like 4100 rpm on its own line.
800 rpm
